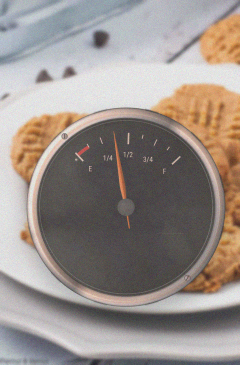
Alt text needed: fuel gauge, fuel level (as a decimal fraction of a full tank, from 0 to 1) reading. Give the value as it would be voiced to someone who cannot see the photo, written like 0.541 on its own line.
0.375
